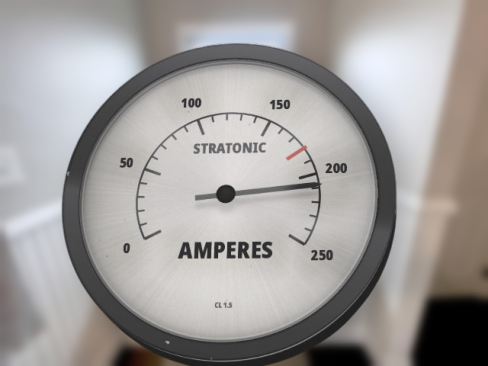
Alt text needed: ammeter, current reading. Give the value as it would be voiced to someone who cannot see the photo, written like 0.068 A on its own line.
210 A
